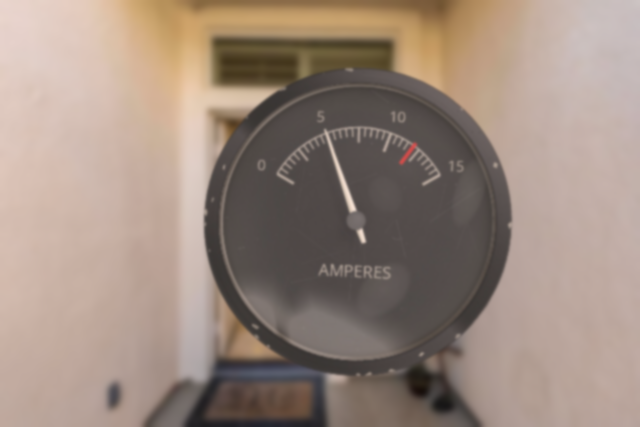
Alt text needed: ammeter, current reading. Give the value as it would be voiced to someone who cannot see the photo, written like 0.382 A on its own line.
5 A
